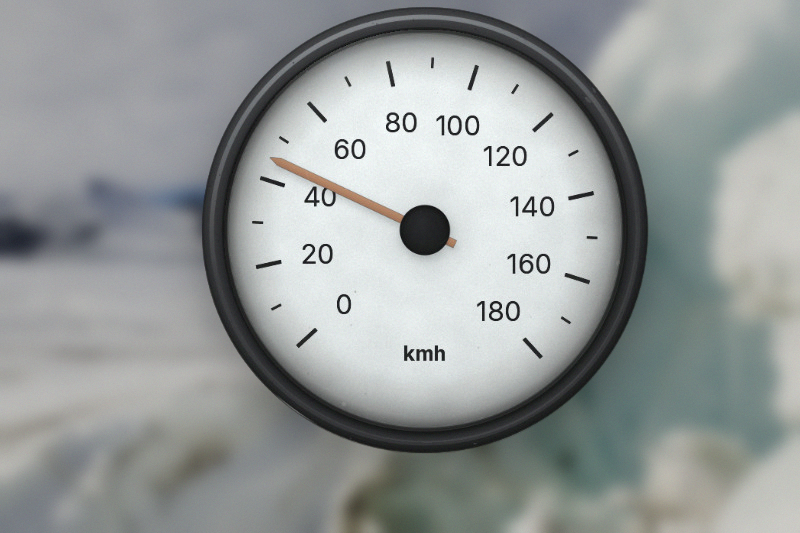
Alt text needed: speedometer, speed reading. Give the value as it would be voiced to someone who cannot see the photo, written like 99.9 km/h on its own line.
45 km/h
